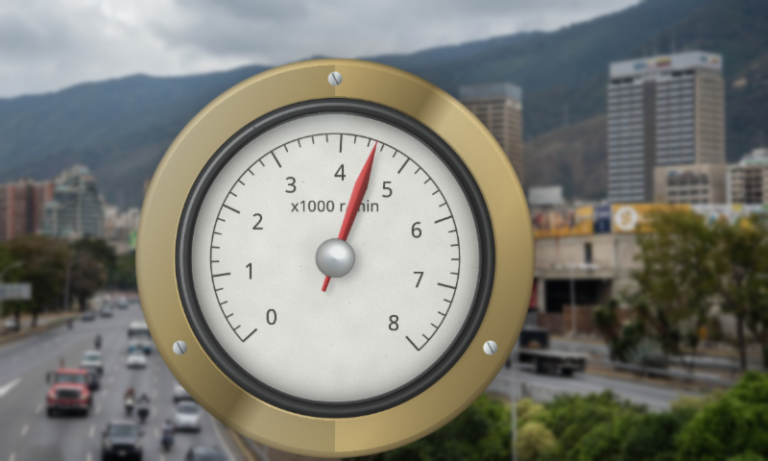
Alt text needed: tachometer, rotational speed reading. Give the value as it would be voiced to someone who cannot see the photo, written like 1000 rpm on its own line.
4500 rpm
